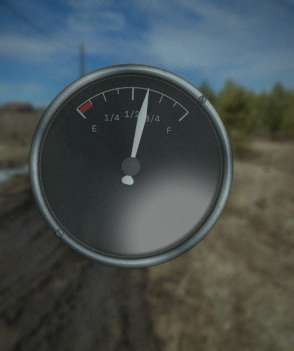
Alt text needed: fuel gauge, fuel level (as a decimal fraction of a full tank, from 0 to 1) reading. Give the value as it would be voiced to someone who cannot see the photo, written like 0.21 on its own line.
0.625
